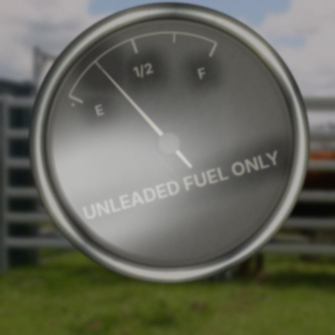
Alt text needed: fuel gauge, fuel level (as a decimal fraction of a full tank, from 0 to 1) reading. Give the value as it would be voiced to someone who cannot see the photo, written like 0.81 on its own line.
0.25
